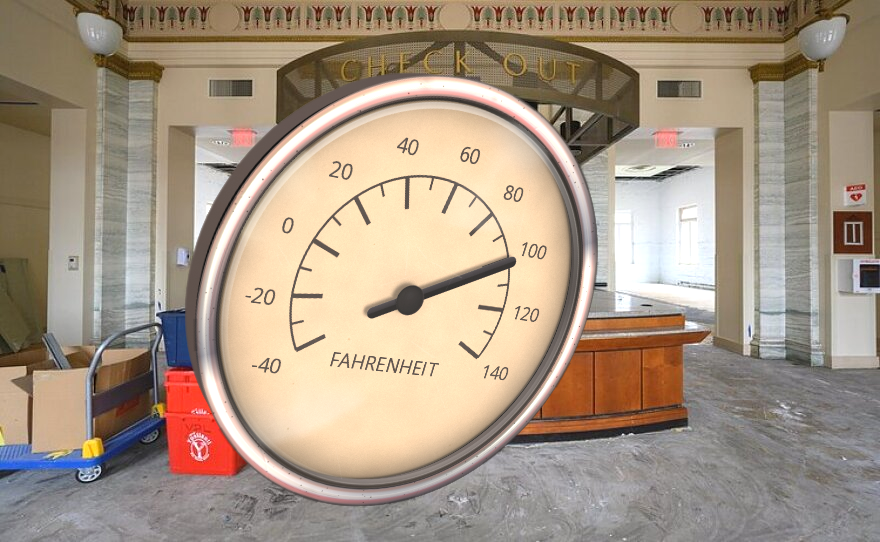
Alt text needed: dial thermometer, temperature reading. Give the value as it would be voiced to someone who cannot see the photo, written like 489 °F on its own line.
100 °F
